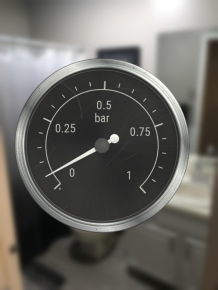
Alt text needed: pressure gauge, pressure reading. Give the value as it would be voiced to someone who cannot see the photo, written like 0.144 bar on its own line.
0.05 bar
